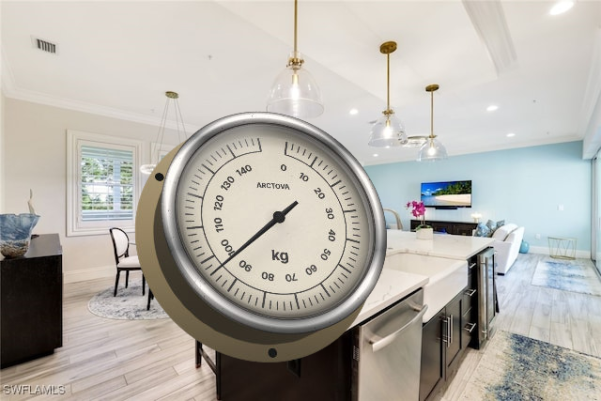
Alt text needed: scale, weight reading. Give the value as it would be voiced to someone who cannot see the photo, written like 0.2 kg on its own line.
96 kg
